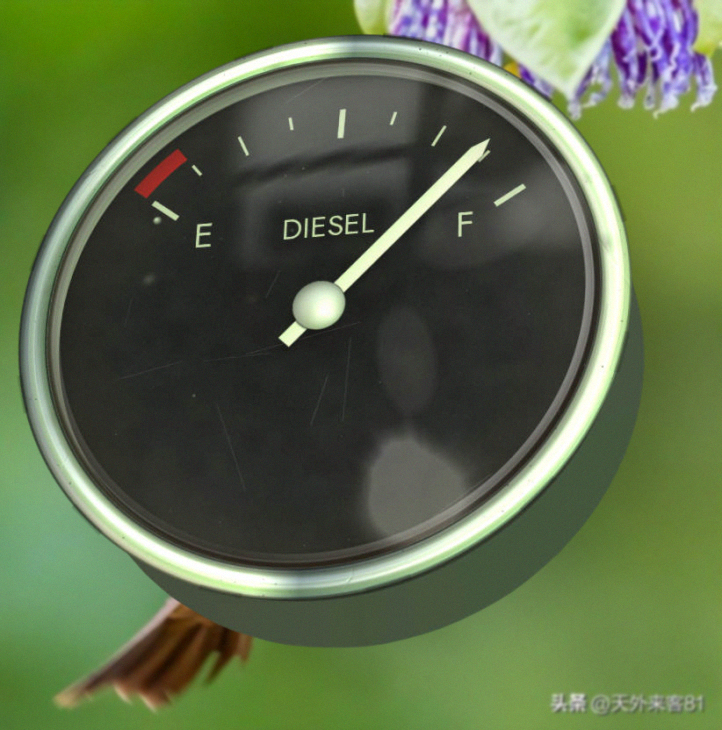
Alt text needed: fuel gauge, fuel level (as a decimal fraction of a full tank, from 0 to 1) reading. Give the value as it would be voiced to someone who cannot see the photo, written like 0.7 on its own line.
0.875
